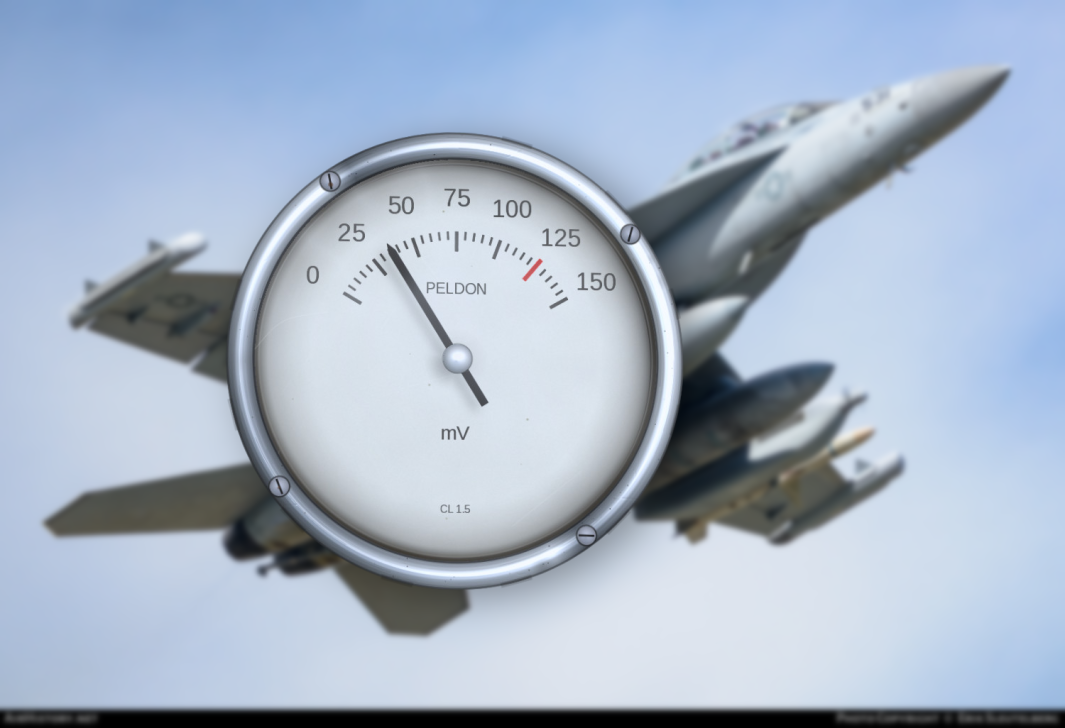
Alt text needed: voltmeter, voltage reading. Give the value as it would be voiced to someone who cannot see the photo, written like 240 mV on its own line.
35 mV
